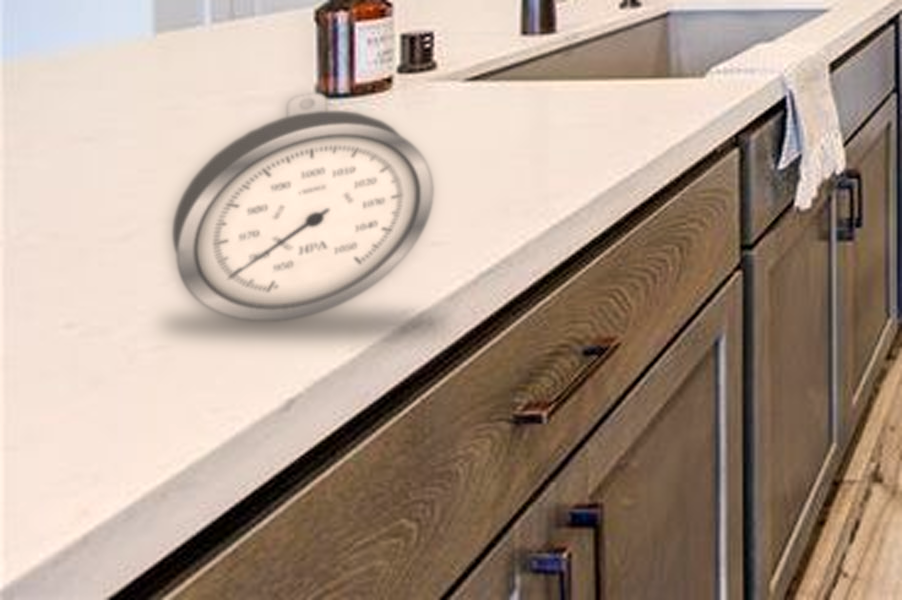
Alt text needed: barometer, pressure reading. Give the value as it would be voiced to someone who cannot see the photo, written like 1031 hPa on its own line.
960 hPa
